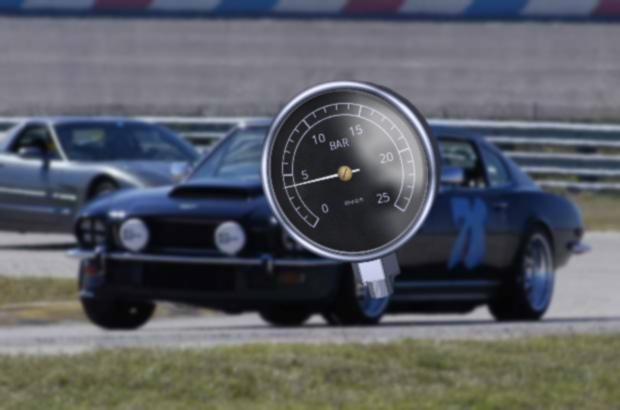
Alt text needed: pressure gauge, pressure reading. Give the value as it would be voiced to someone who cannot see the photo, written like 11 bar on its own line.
4 bar
